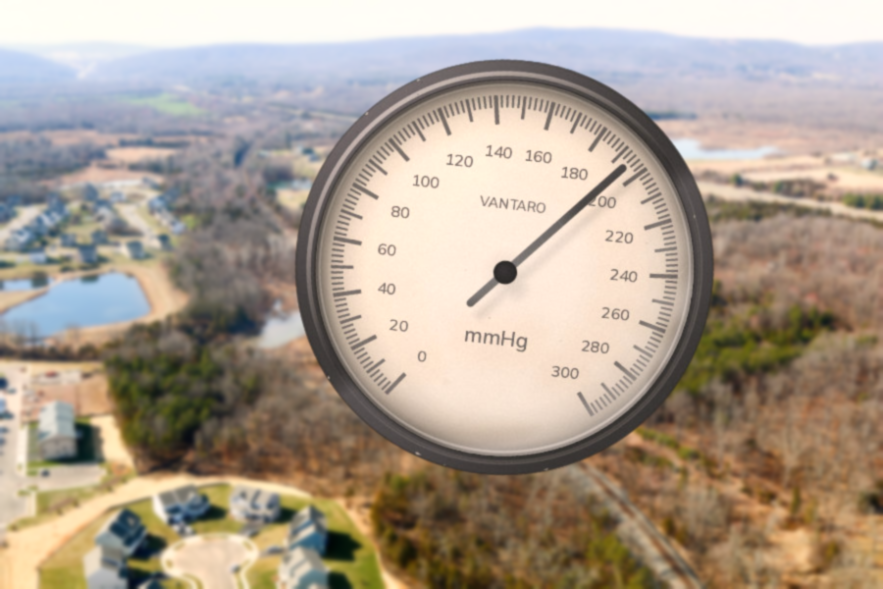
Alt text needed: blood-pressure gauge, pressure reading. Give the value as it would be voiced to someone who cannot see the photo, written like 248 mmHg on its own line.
194 mmHg
